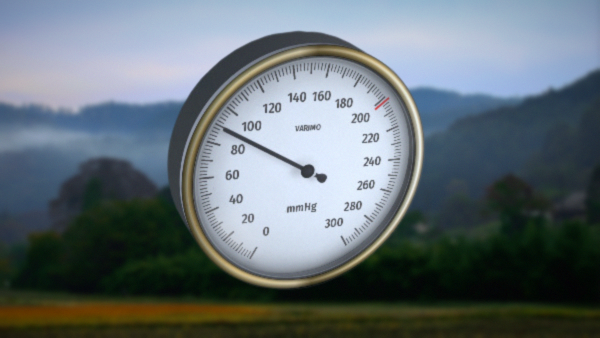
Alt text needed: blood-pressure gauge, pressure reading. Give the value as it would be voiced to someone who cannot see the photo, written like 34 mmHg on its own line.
90 mmHg
